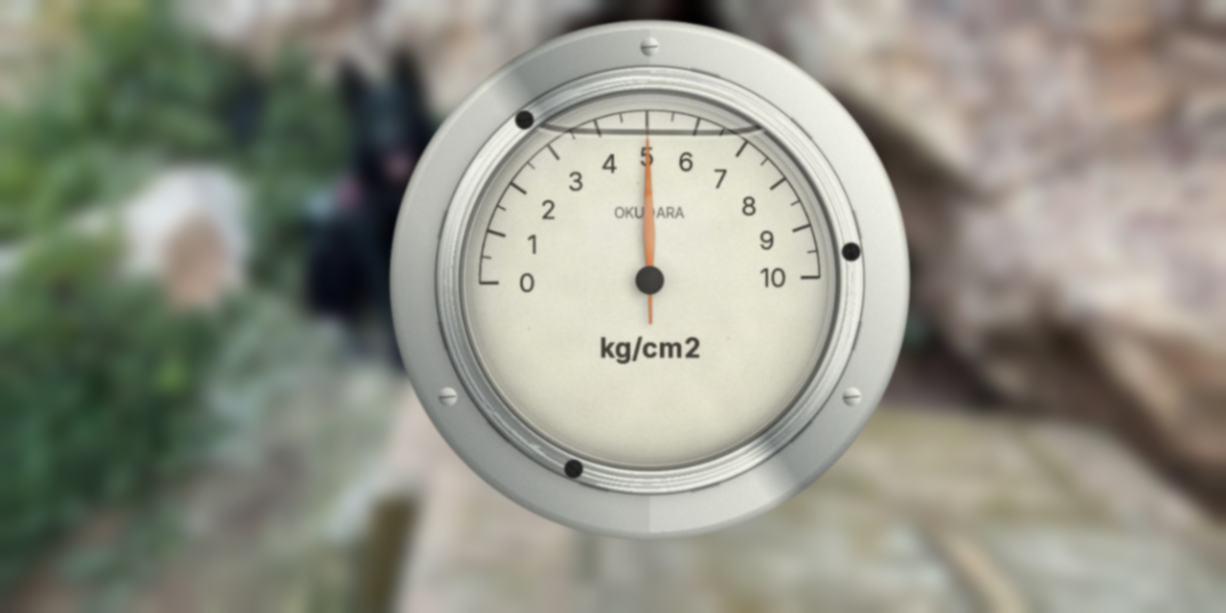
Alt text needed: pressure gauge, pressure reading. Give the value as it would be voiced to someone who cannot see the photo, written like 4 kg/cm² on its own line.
5 kg/cm²
